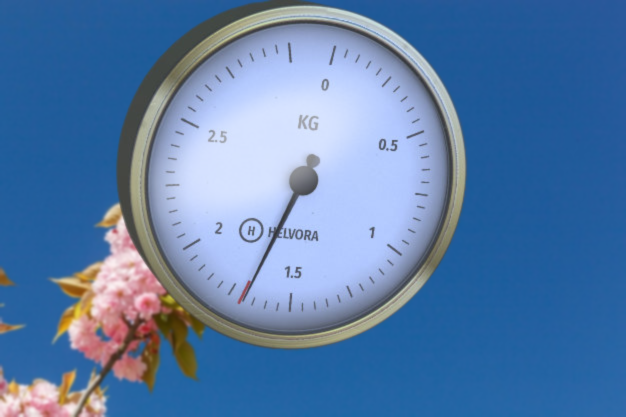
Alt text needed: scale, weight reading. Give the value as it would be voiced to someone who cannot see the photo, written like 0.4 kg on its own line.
1.7 kg
